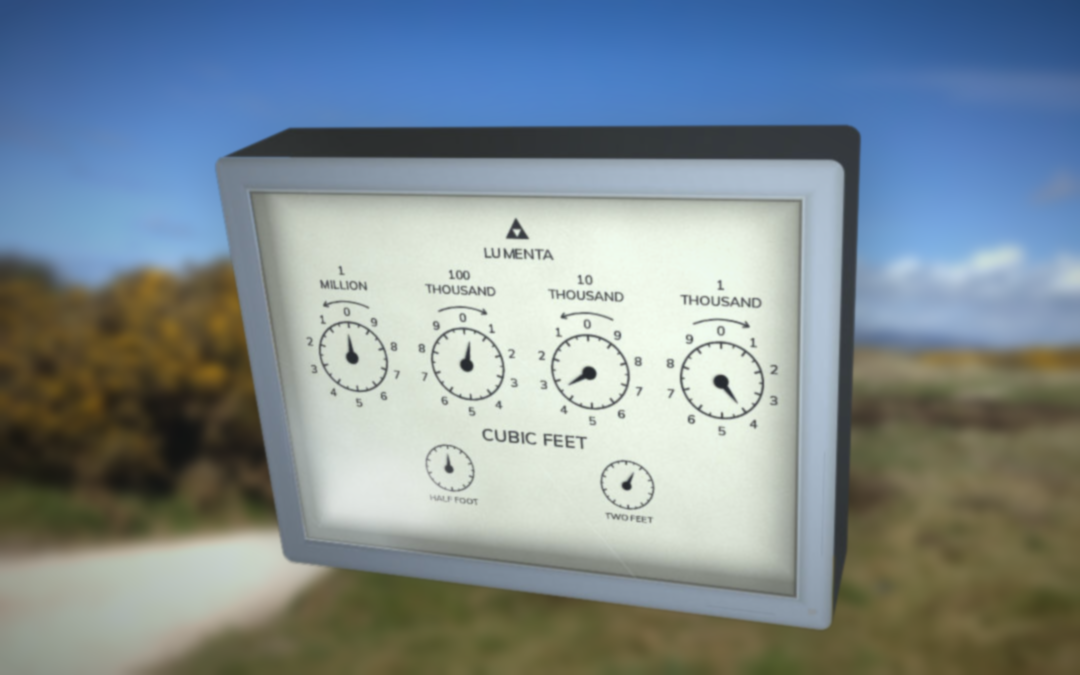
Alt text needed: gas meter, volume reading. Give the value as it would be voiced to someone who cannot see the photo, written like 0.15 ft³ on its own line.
3400 ft³
